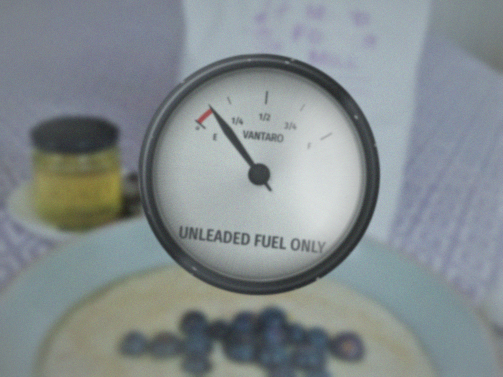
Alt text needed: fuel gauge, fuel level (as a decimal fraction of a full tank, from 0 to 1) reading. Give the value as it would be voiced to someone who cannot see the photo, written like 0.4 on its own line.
0.125
